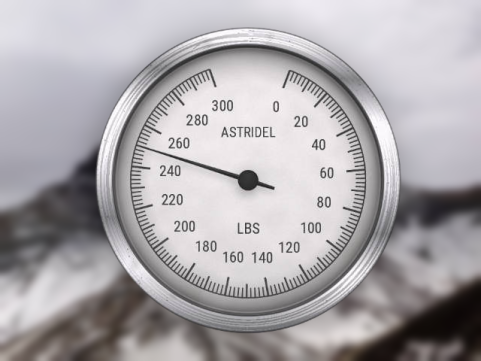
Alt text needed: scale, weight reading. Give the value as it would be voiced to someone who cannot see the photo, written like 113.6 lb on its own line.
250 lb
